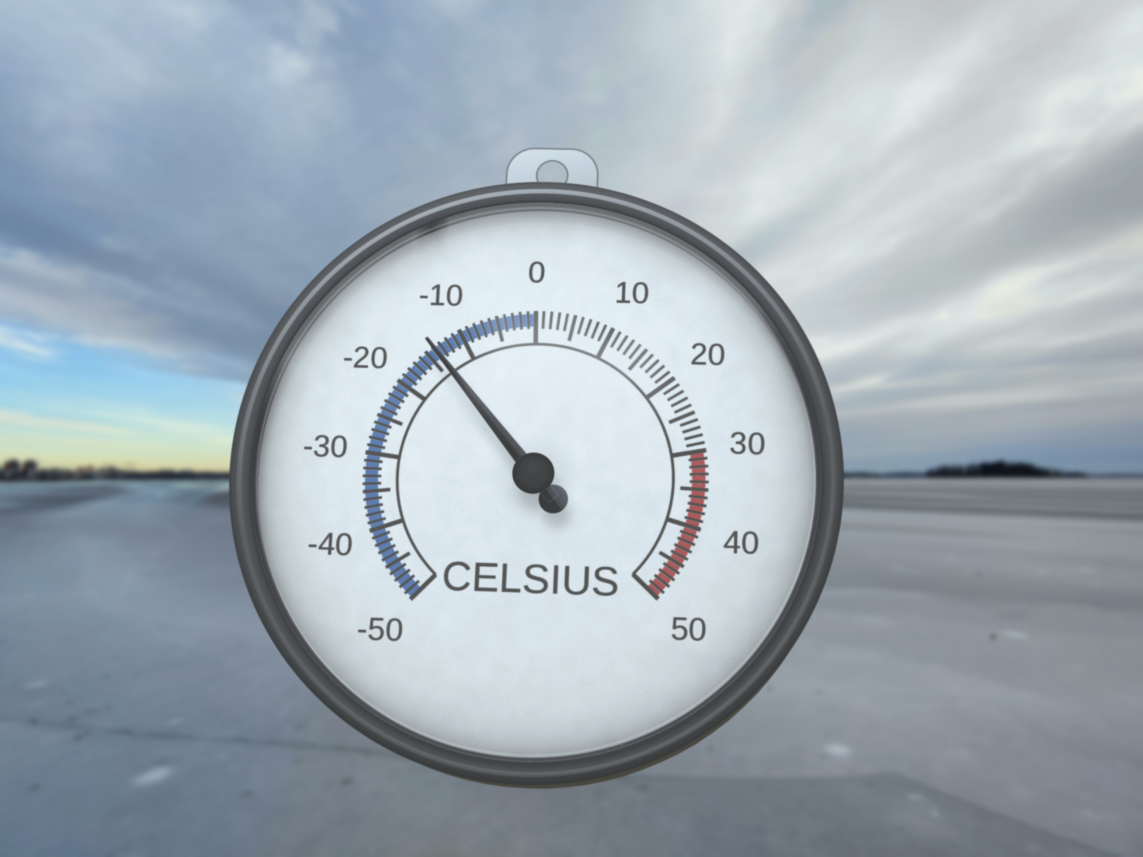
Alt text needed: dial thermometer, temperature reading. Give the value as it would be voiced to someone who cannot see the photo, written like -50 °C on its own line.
-14 °C
